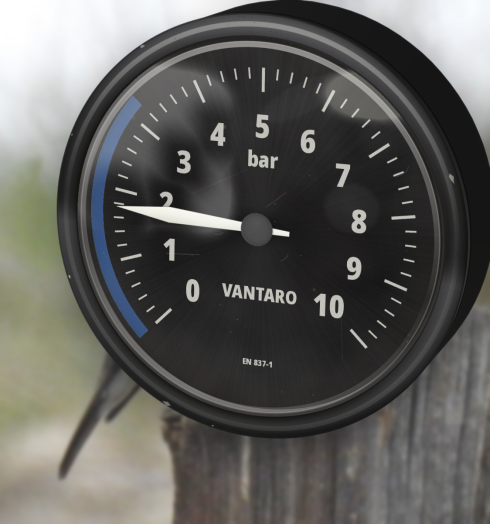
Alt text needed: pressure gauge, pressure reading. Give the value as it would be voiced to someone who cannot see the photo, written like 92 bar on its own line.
1.8 bar
